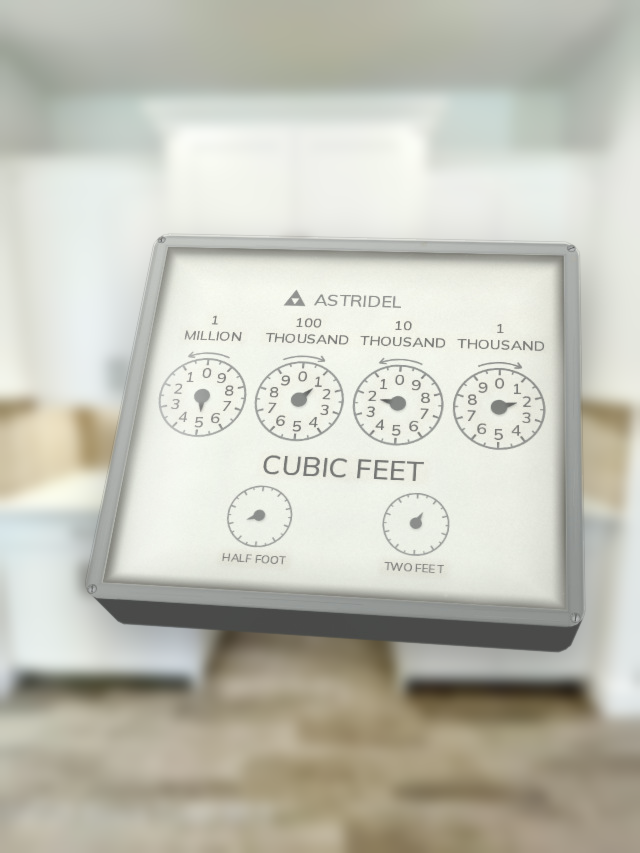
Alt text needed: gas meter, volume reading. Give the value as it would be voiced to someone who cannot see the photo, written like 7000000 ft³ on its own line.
512200 ft³
